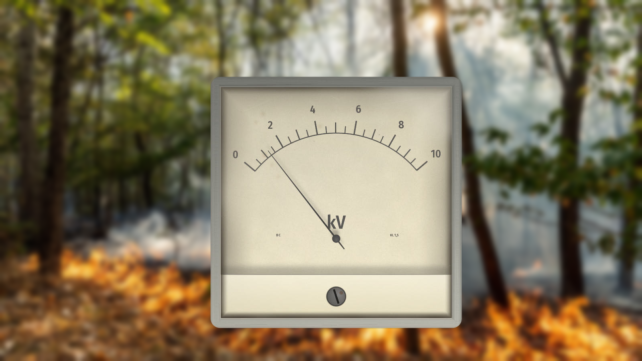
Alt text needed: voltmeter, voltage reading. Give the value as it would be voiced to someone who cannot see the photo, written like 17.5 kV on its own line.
1.25 kV
